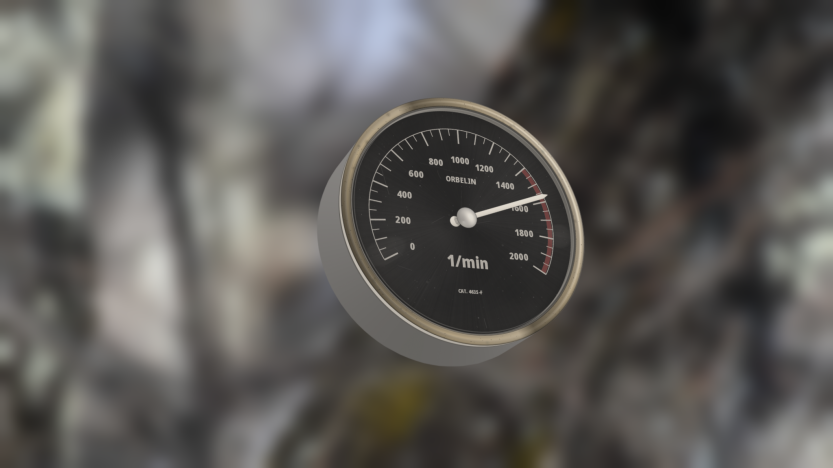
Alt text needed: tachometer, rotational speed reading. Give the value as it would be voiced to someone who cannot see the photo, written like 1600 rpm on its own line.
1575 rpm
